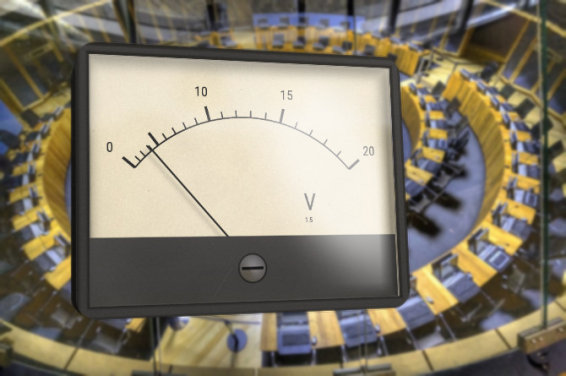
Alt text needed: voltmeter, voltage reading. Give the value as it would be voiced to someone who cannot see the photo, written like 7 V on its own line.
4 V
